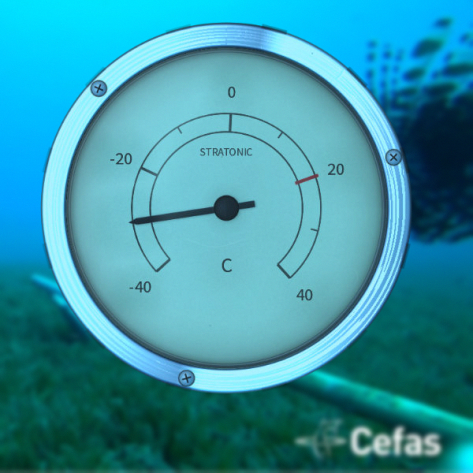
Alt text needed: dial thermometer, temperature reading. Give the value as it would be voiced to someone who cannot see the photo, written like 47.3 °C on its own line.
-30 °C
